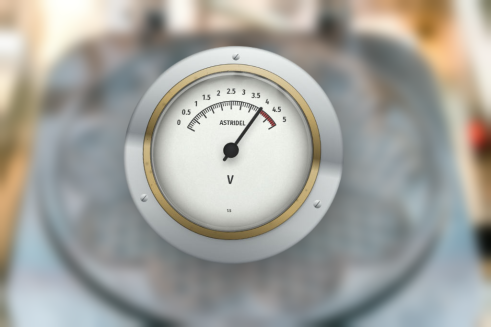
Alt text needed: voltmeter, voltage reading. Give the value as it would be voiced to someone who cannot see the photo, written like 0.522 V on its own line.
4 V
